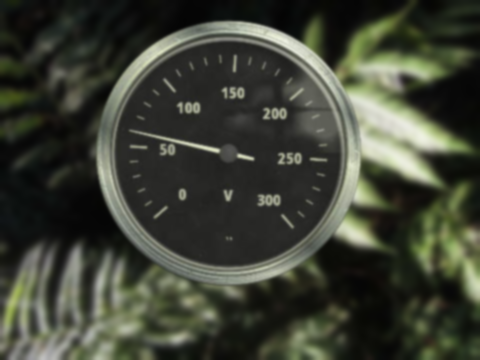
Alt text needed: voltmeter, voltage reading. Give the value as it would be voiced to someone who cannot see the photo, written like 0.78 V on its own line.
60 V
